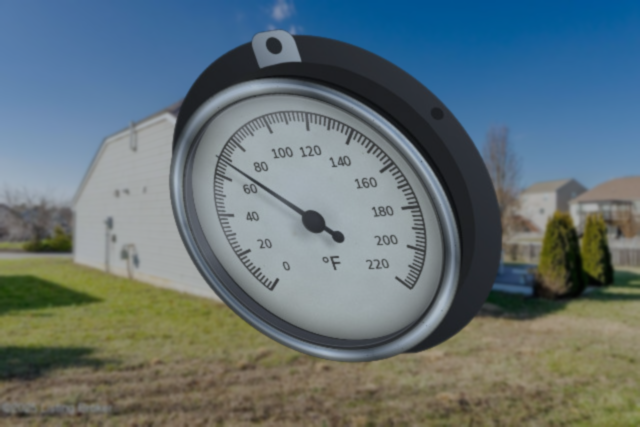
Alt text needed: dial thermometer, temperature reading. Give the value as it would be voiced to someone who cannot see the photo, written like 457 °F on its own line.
70 °F
